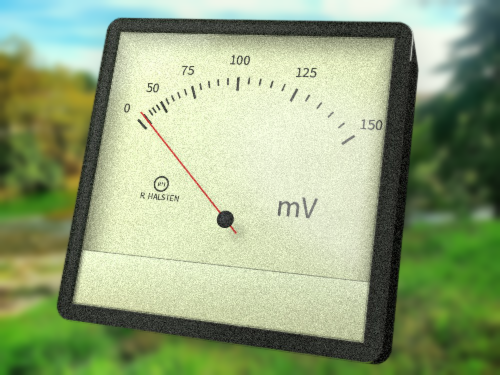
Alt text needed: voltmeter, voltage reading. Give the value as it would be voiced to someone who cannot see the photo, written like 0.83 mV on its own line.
25 mV
